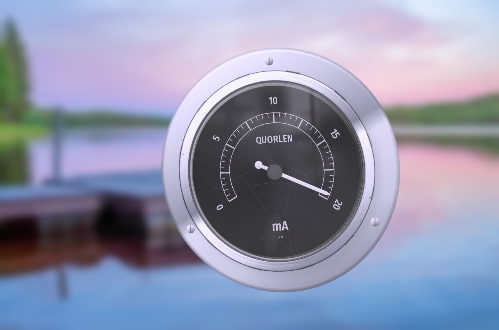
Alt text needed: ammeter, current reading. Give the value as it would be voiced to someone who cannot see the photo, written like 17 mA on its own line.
19.5 mA
